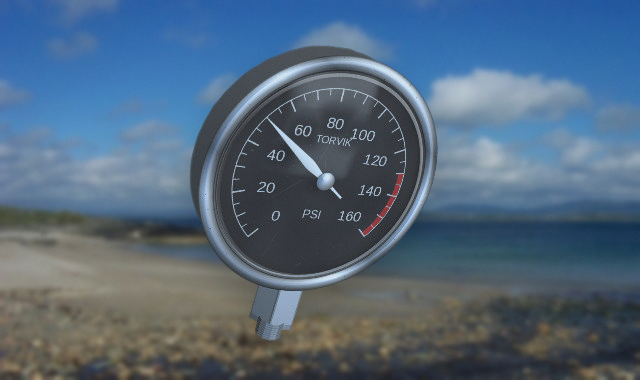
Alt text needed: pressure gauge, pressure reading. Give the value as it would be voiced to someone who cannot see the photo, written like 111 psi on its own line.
50 psi
